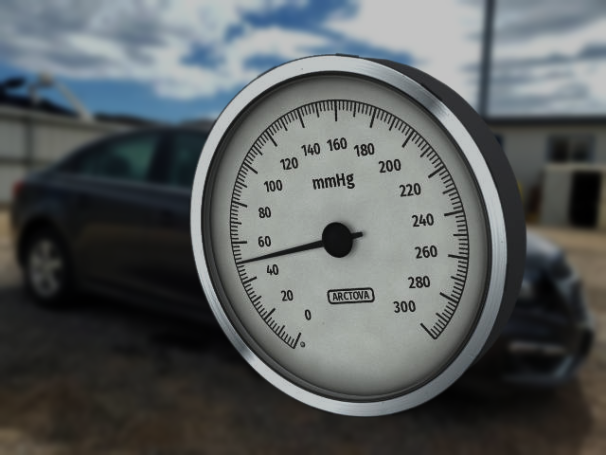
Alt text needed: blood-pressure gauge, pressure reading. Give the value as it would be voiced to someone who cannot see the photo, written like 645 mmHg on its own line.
50 mmHg
